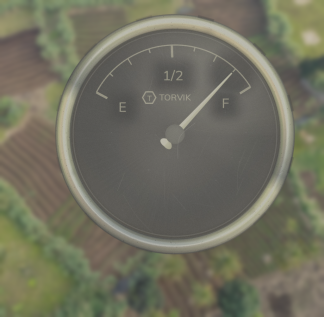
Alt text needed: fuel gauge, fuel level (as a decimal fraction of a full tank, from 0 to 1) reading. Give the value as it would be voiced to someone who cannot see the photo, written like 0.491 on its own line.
0.875
